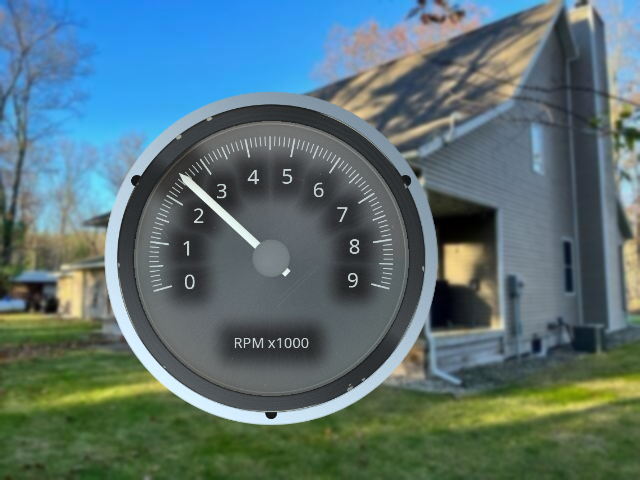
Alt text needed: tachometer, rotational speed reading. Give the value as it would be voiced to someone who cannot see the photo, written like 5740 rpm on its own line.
2500 rpm
